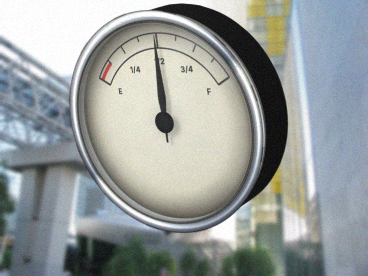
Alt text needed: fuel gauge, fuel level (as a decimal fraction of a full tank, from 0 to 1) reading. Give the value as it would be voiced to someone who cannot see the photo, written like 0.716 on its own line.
0.5
